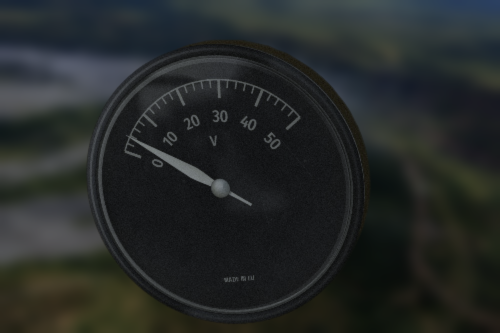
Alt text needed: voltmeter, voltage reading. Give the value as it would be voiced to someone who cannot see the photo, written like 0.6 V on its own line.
4 V
